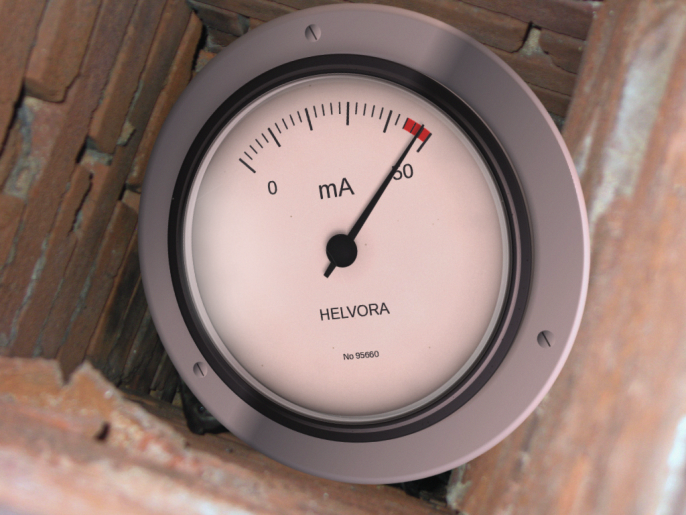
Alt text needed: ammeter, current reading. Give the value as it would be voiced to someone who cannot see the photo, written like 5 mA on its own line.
48 mA
